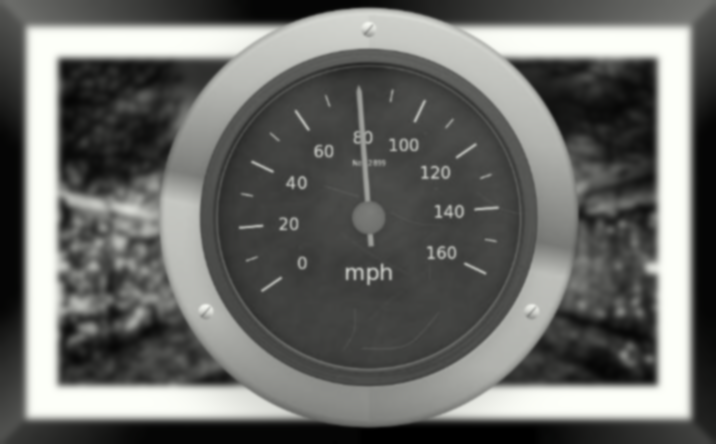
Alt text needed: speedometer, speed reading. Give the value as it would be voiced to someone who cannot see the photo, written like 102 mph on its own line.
80 mph
